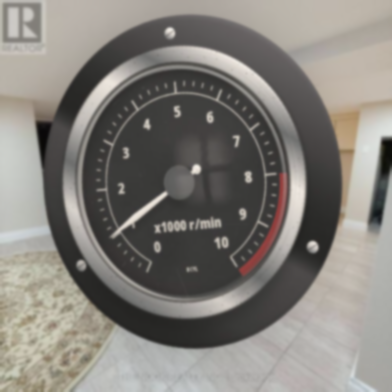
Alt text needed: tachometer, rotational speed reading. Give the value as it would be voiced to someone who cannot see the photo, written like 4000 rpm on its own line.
1000 rpm
